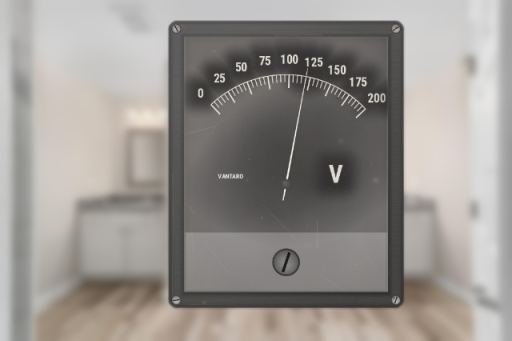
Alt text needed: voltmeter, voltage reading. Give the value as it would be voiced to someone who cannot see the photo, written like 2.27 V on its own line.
120 V
